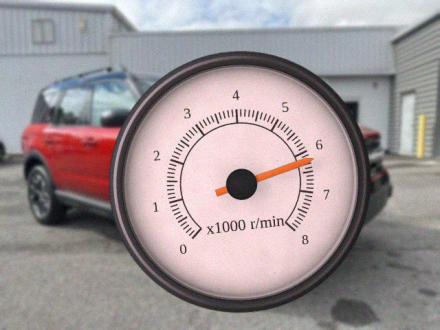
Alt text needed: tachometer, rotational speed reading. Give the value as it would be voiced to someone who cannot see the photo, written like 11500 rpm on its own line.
6200 rpm
